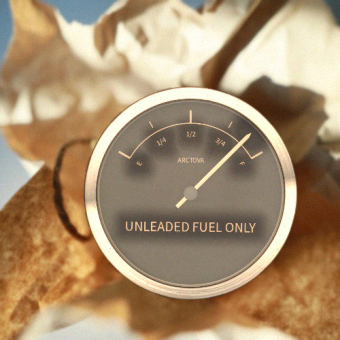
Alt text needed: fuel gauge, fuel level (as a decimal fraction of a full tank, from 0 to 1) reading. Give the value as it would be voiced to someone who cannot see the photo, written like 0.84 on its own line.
0.875
